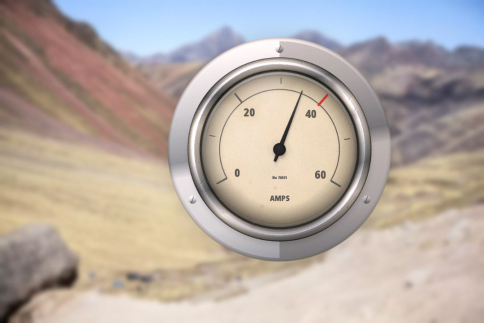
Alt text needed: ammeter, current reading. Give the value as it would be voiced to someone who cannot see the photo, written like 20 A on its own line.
35 A
